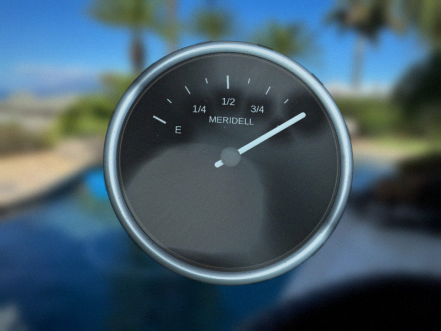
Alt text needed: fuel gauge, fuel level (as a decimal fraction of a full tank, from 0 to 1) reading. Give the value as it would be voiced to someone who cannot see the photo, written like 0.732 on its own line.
1
